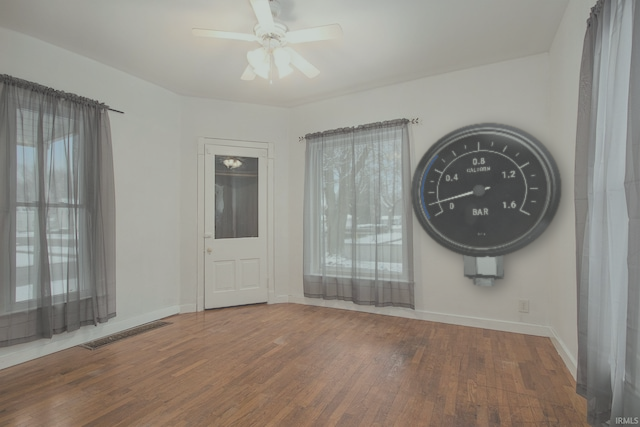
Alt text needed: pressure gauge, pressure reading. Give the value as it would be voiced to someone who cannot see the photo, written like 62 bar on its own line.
0.1 bar
